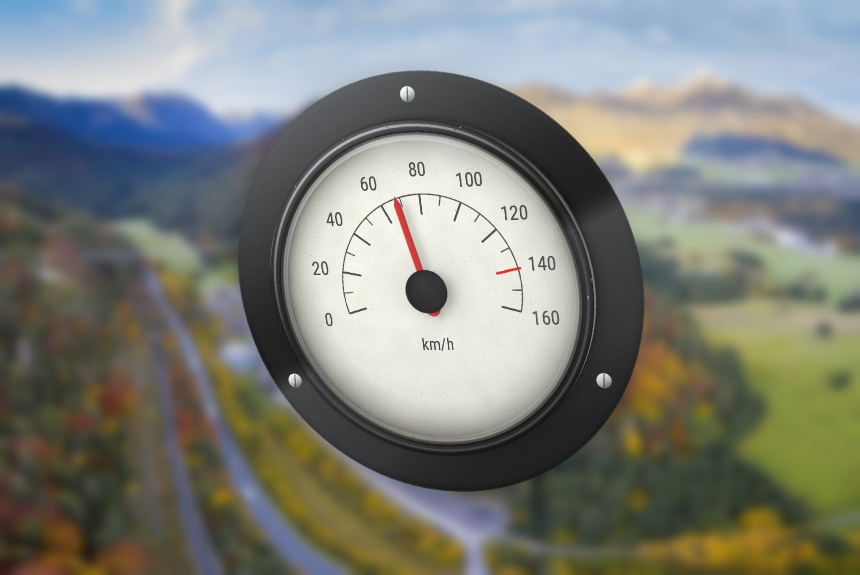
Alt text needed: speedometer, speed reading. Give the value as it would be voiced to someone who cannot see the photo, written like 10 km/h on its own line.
70 km/h
